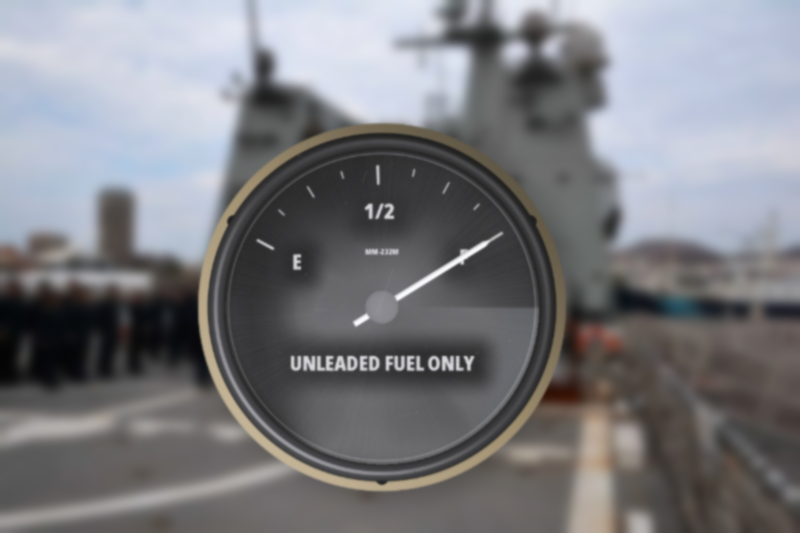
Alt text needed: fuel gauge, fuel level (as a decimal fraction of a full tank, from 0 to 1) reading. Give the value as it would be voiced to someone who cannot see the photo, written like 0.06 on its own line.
1
